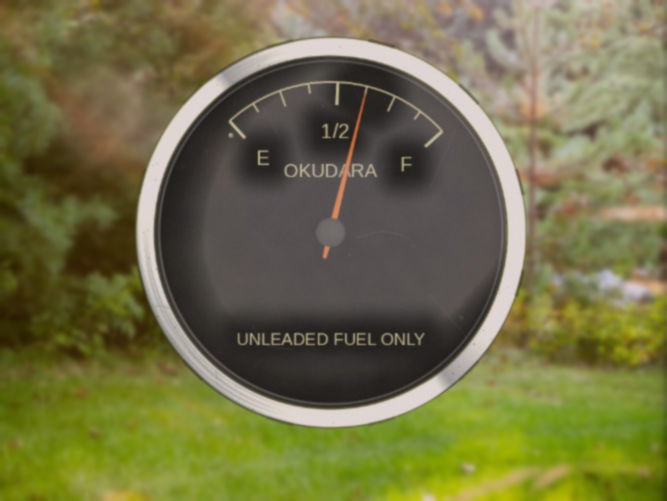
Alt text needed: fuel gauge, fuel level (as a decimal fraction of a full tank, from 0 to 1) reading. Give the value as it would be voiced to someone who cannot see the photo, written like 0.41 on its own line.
0.625
